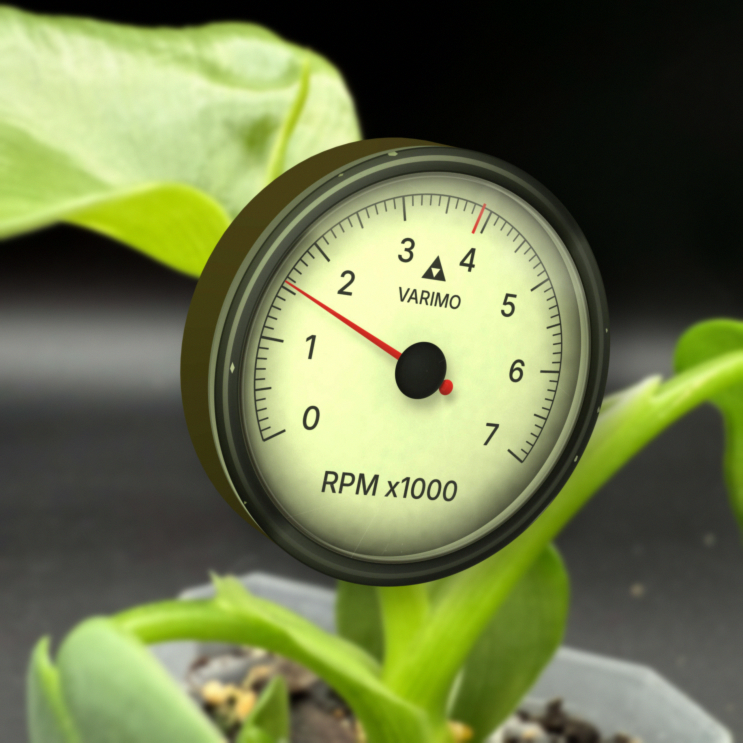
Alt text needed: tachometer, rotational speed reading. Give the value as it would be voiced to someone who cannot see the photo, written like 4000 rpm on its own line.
1550 rpm
